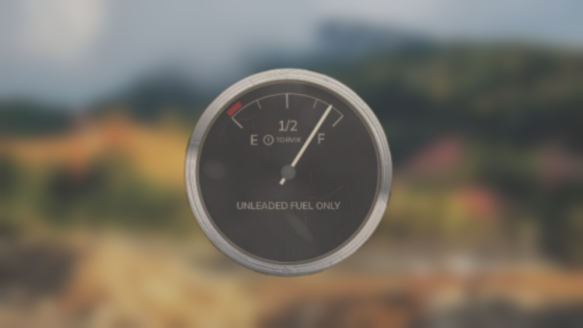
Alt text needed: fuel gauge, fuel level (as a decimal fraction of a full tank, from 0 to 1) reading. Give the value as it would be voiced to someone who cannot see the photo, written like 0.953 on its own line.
0.875
